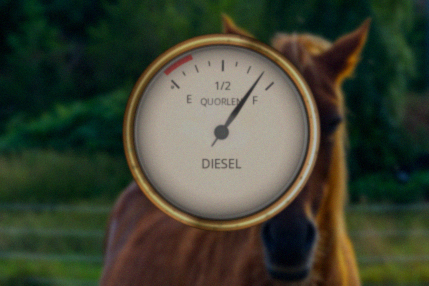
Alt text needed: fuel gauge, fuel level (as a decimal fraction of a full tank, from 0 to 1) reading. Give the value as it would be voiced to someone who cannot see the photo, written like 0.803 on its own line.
0.875
